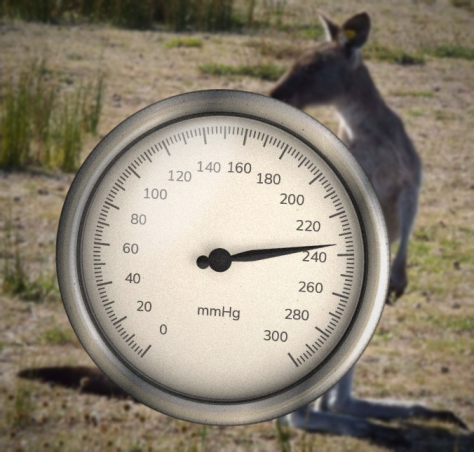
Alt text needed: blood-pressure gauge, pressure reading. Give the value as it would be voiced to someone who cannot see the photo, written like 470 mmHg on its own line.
234 mmHg
